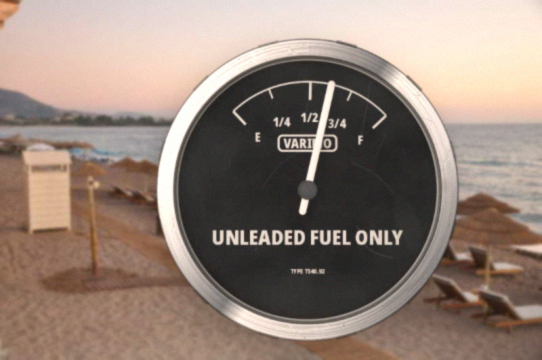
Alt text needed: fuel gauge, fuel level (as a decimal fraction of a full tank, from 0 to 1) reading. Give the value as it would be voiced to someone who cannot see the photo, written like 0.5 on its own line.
0.625
